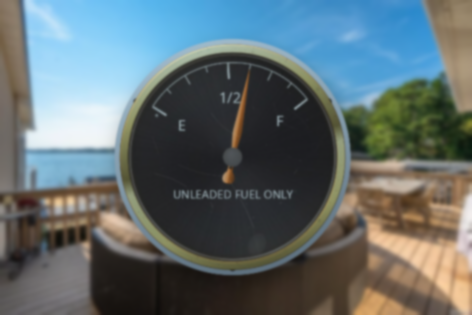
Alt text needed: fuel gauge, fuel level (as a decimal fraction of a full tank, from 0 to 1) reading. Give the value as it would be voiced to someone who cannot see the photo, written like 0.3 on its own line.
0.625
